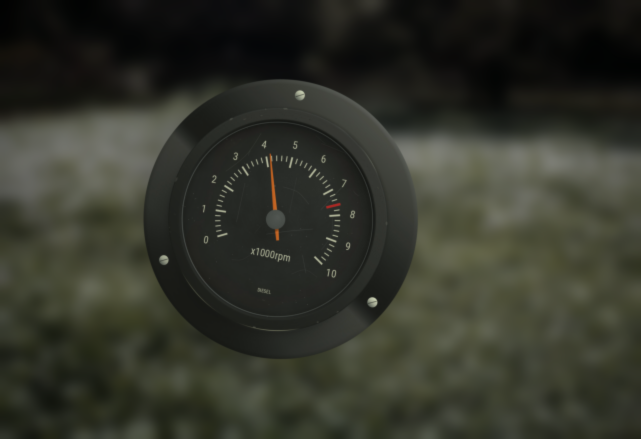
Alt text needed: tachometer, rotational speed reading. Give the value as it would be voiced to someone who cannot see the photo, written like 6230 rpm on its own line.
4200 rpm
